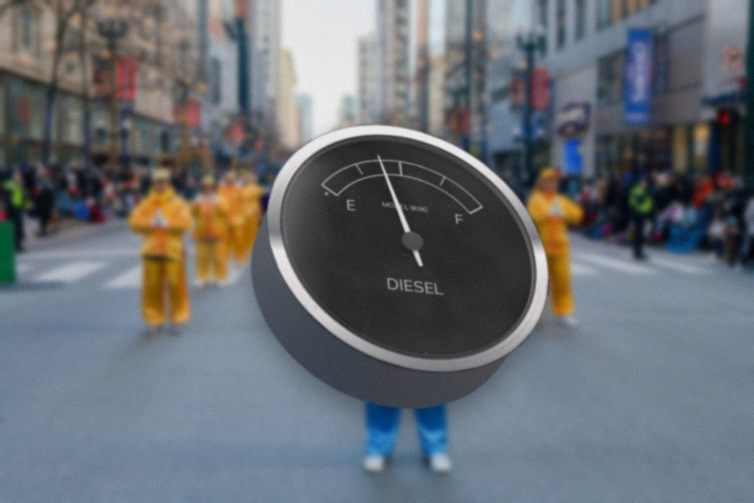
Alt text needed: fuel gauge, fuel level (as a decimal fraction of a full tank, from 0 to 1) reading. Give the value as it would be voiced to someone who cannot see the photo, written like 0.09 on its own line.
0.375
